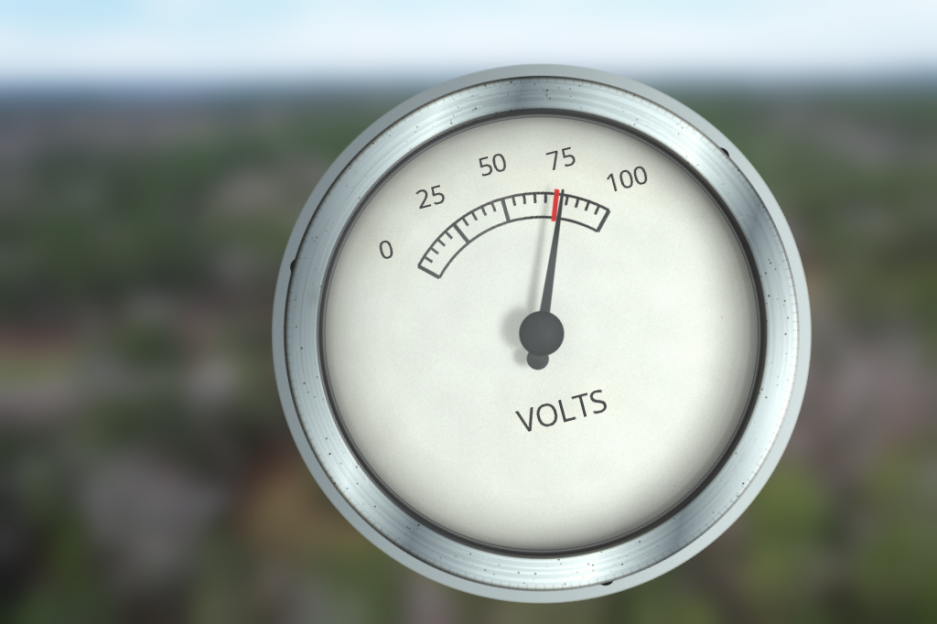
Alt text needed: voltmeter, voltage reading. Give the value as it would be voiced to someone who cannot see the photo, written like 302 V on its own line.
77.5 V
